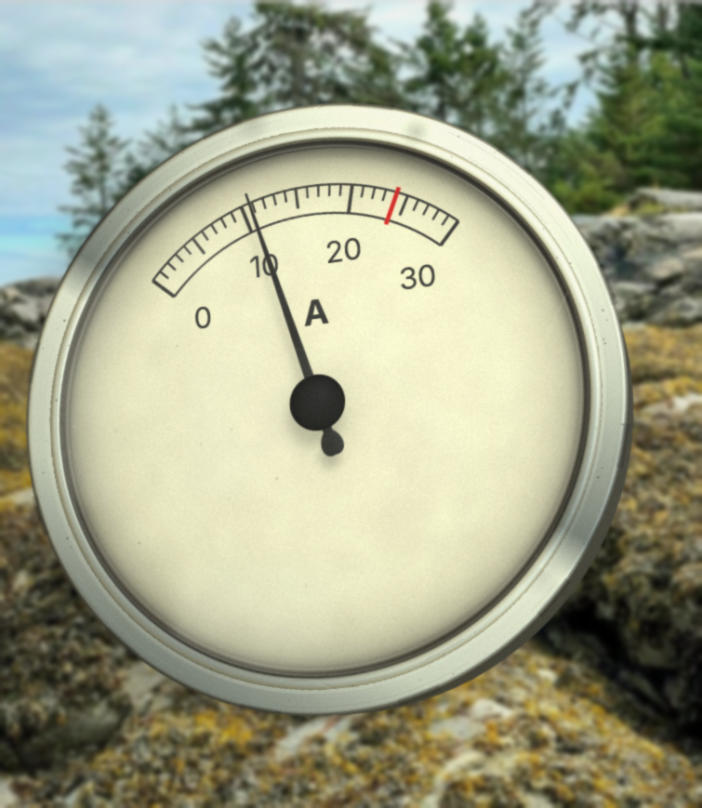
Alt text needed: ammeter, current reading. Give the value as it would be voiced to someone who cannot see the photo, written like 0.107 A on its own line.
11 A
